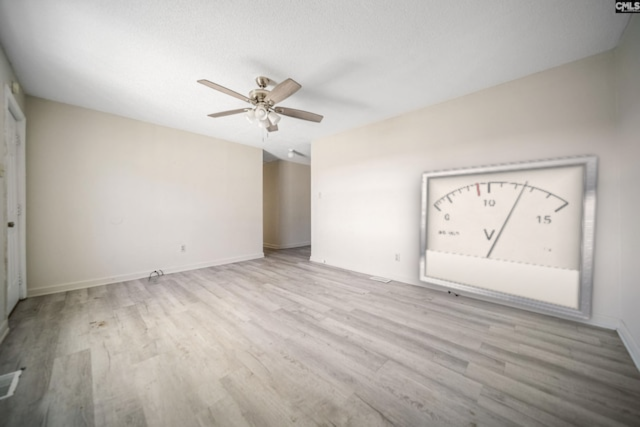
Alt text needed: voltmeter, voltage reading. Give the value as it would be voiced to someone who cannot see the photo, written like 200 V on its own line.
12.5 V
